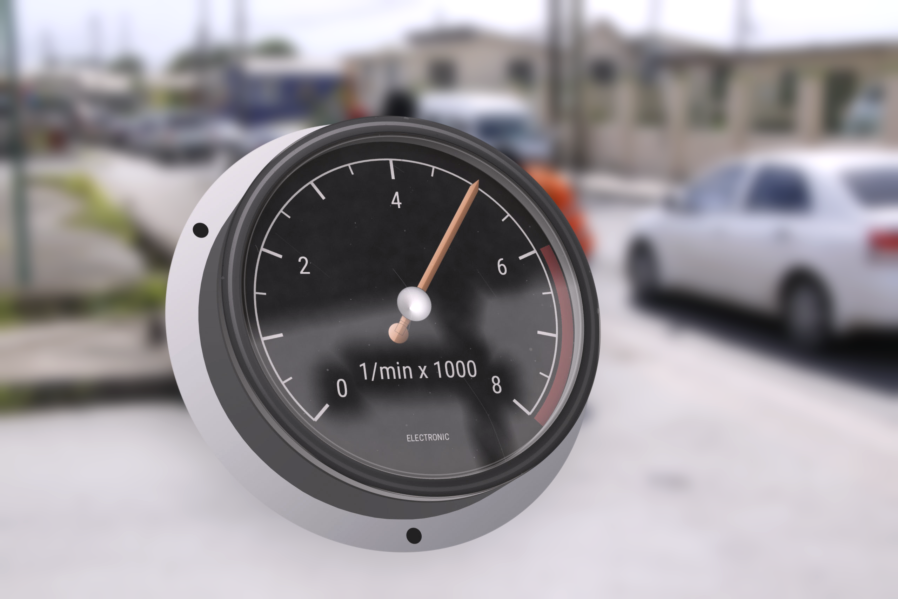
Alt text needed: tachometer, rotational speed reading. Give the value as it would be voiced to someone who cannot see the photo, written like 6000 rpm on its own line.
5000 rpm
